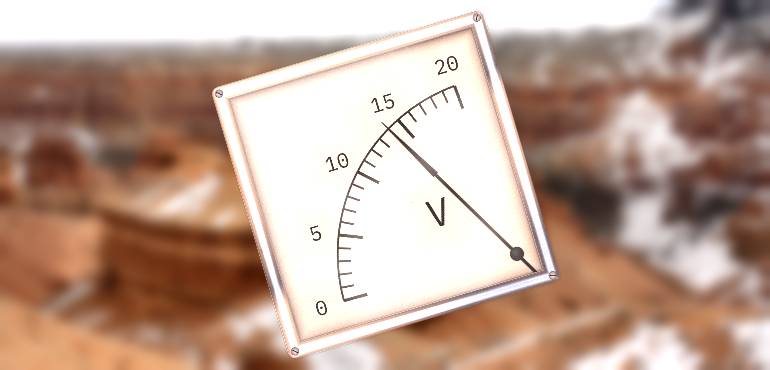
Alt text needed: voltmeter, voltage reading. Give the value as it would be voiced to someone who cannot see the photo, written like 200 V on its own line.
14 V
